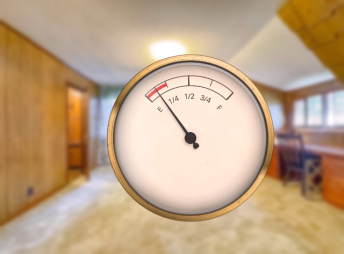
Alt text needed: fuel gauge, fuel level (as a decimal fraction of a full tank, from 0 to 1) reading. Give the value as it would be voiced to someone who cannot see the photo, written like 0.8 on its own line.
0.125
